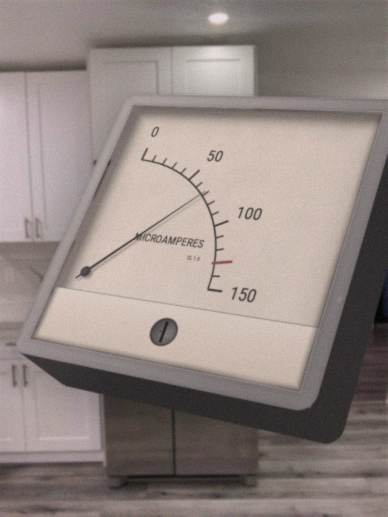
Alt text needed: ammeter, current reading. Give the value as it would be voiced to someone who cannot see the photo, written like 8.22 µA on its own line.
70 µA
